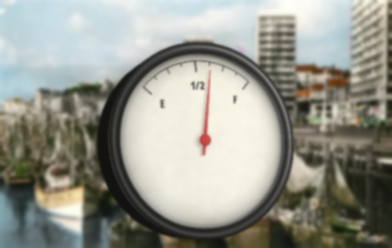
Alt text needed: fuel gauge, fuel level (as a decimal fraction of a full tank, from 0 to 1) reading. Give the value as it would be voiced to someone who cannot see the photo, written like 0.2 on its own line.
0.625
